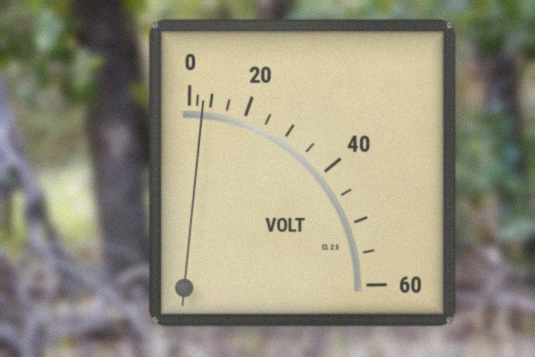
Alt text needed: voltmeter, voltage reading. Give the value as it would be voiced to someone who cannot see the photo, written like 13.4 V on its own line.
7.5 V
